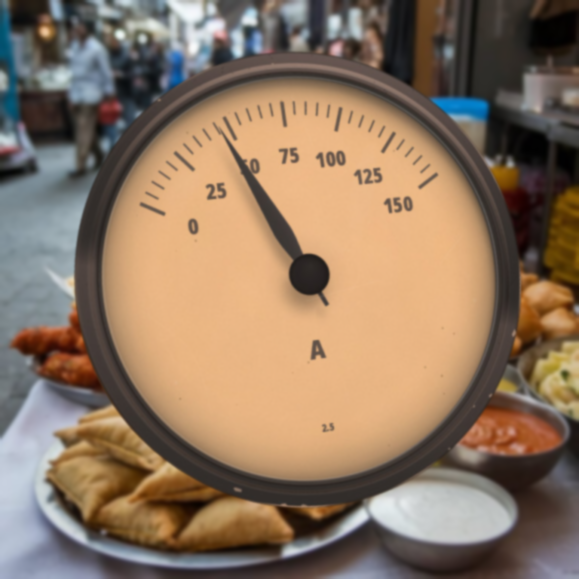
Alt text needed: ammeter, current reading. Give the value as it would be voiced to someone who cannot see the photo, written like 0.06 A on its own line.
45 A
